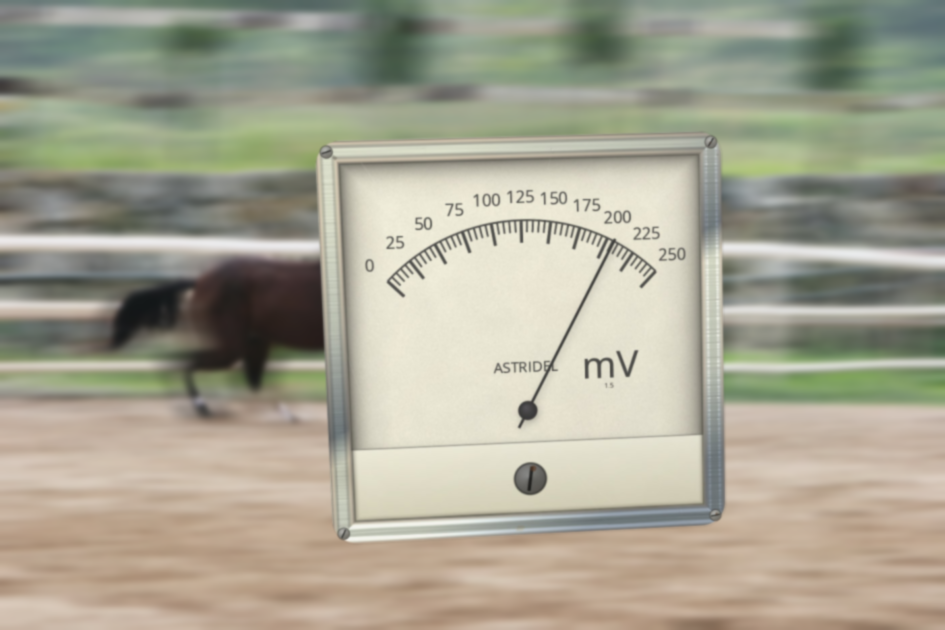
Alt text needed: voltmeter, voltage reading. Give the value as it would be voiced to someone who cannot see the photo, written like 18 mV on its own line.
205 mV
